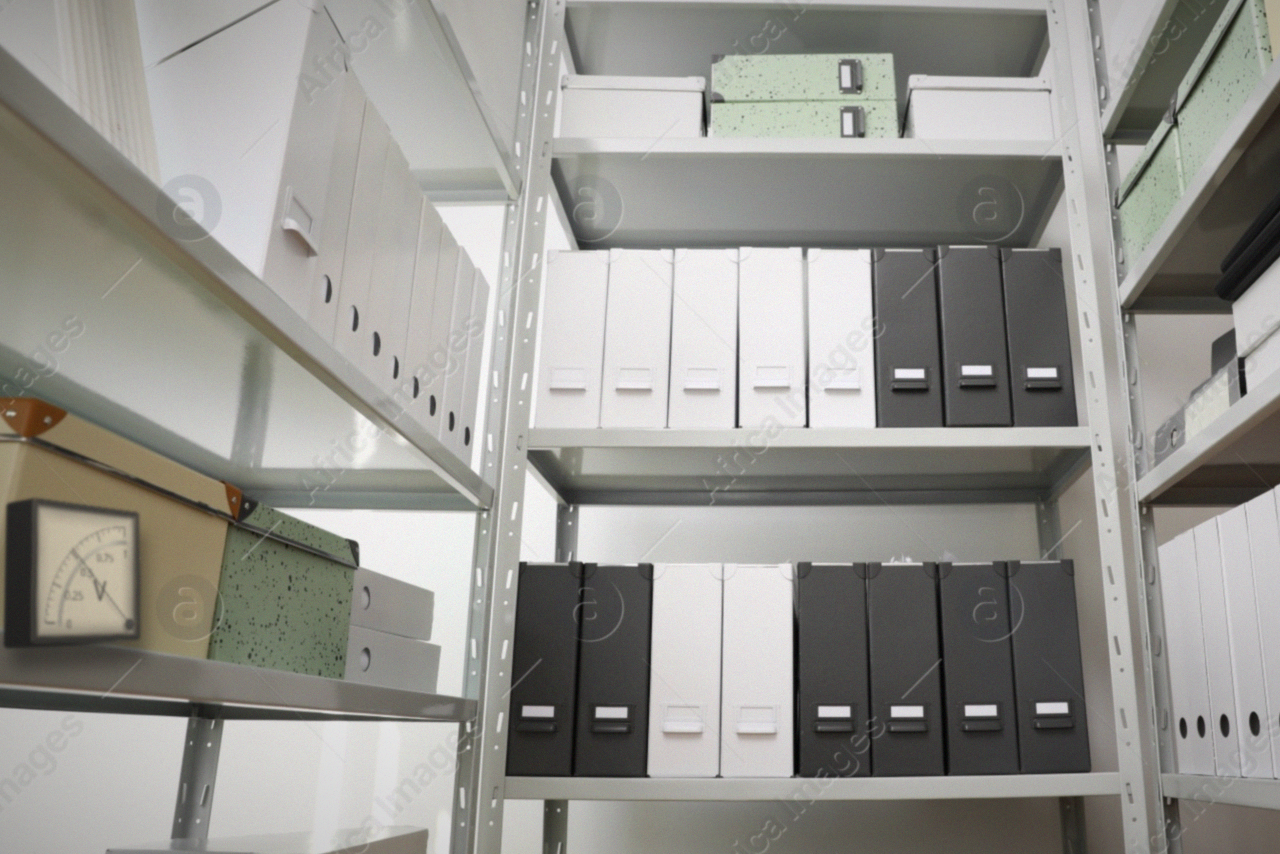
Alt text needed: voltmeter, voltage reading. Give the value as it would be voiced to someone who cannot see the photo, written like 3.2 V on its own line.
0.5 V
